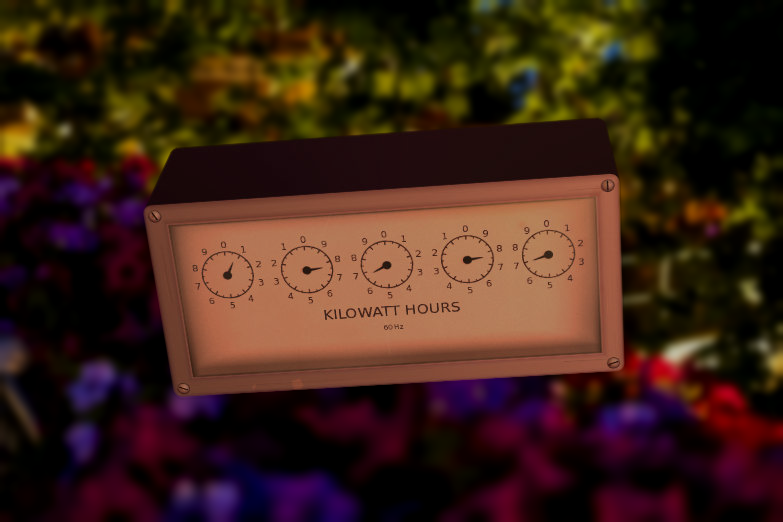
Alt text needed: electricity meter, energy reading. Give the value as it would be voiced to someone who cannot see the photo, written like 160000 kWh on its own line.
7677 kWh
